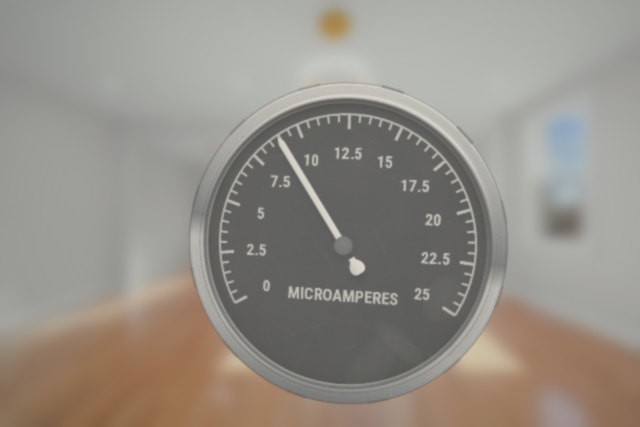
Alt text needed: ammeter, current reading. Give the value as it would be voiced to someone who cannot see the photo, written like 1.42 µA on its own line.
9 µA
